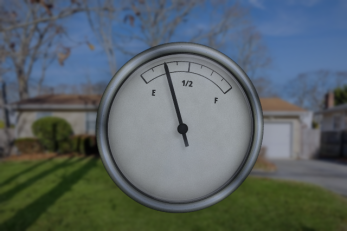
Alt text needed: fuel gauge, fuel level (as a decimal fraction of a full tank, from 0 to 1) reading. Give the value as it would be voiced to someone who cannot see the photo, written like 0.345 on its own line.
0.25
